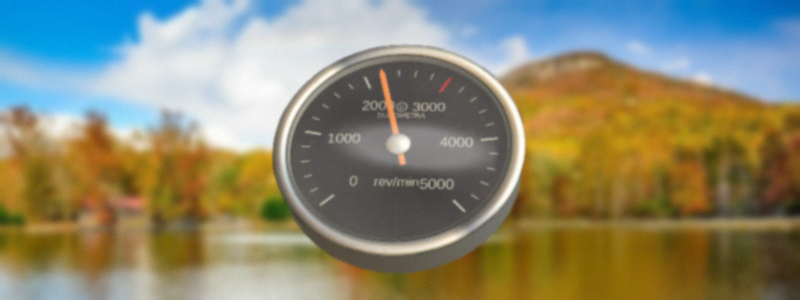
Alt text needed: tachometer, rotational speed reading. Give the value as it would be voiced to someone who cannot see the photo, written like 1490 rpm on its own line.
2200 rpm
